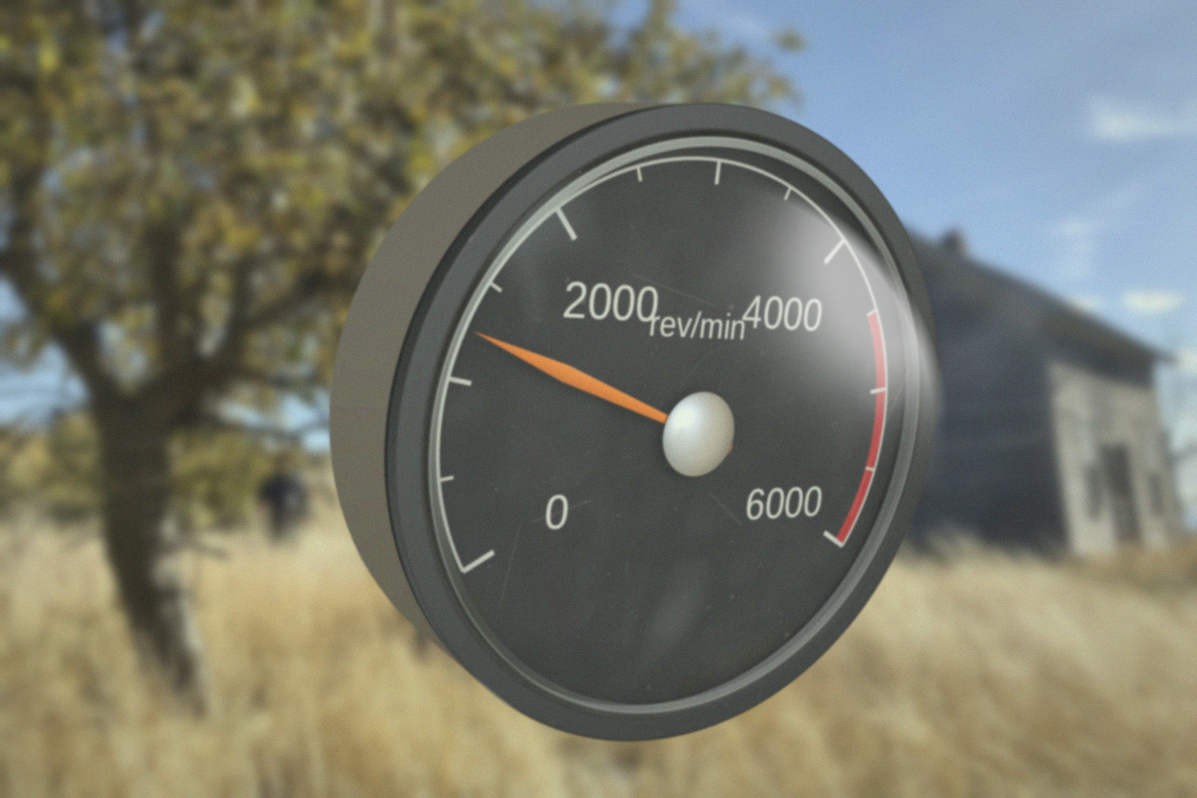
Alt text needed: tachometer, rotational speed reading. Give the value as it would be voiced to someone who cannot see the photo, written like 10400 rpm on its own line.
1250 rpm
